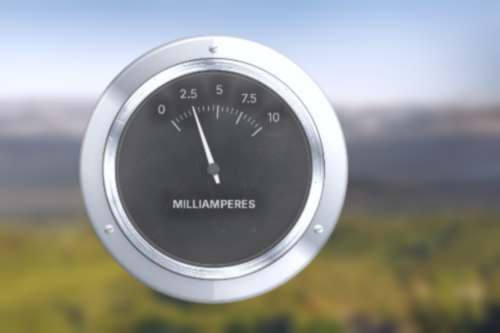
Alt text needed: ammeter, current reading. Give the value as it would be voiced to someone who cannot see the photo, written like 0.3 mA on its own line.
2.5 mA
